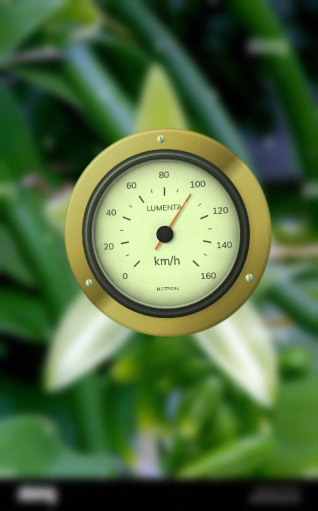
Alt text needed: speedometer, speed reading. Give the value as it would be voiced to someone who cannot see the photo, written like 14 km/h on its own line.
100 km/h
